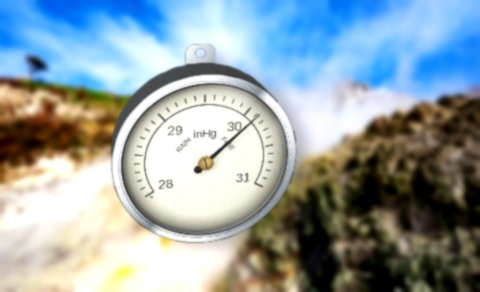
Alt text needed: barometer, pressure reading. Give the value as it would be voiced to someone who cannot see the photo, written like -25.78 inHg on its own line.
30.1 inHg
